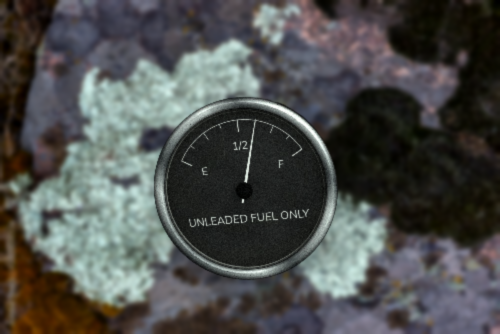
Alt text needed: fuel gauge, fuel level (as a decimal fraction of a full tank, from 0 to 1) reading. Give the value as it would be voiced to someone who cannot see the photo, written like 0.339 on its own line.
0.625
